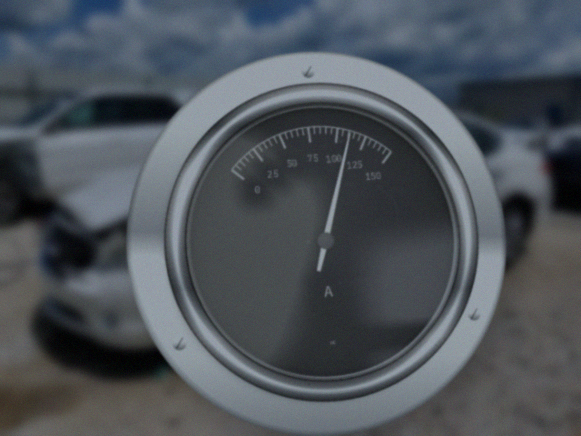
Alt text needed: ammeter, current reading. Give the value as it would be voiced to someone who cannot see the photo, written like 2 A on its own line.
110 A
